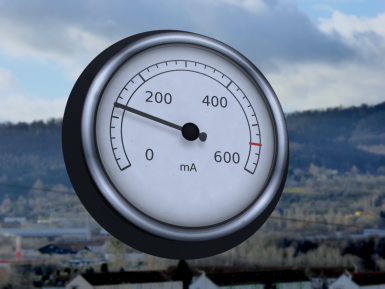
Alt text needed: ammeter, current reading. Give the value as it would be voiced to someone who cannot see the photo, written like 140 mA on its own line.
120 mA
